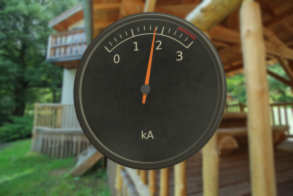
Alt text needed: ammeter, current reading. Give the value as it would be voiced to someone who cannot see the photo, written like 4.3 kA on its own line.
1.8 kA
